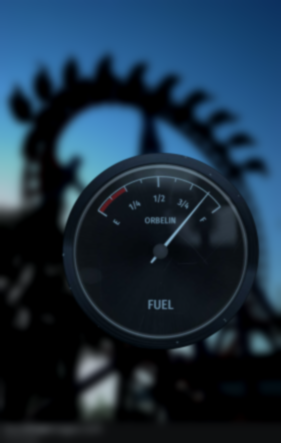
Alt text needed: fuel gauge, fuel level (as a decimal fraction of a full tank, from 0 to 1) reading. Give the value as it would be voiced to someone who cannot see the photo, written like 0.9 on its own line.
0.875
